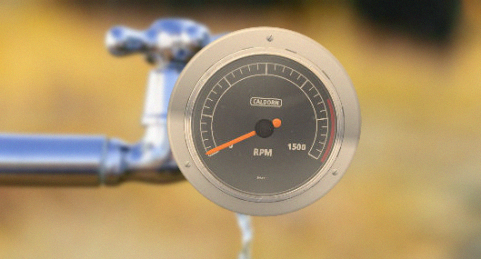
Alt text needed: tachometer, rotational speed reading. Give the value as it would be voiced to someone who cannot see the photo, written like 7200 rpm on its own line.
25 rpm
